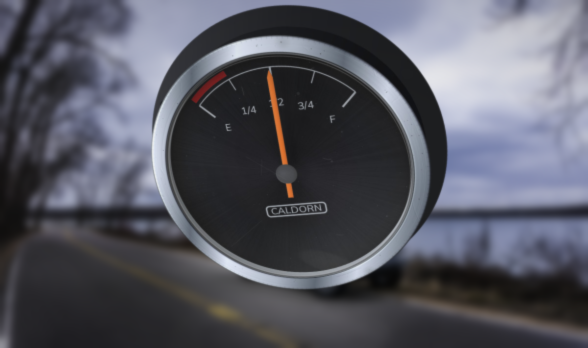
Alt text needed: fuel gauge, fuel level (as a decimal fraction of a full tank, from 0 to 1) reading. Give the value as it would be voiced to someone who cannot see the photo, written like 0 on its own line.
0.5
